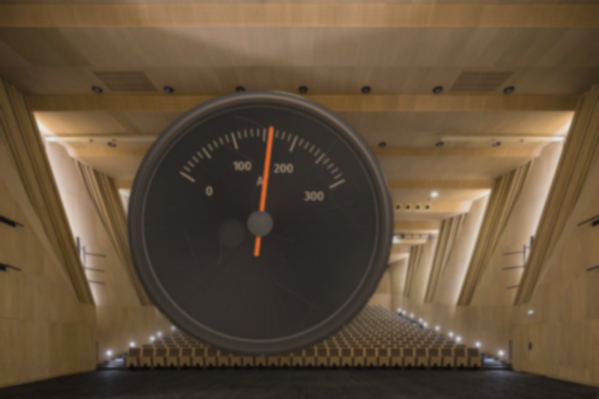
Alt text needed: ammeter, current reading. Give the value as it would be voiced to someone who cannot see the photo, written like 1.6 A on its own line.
160 A
